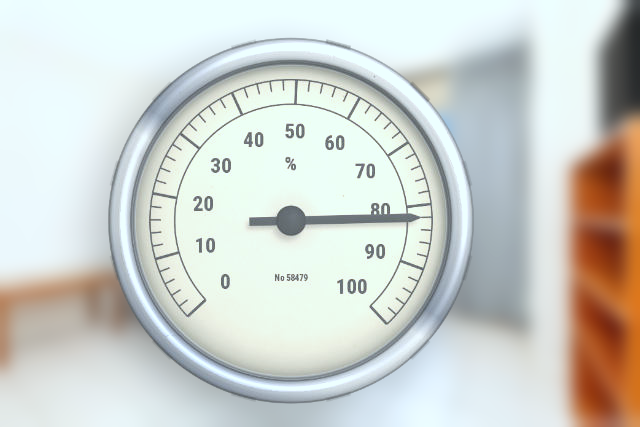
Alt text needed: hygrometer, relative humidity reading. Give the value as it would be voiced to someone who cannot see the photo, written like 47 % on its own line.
82 %
